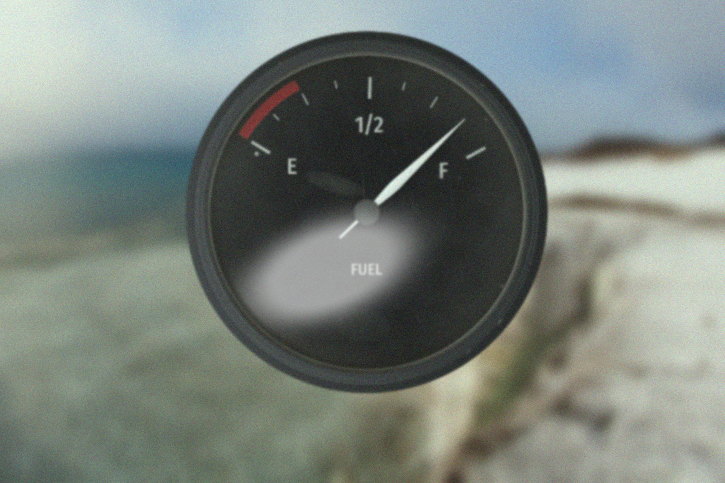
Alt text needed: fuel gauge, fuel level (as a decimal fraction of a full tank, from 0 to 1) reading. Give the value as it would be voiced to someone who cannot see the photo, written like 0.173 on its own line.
0.875
